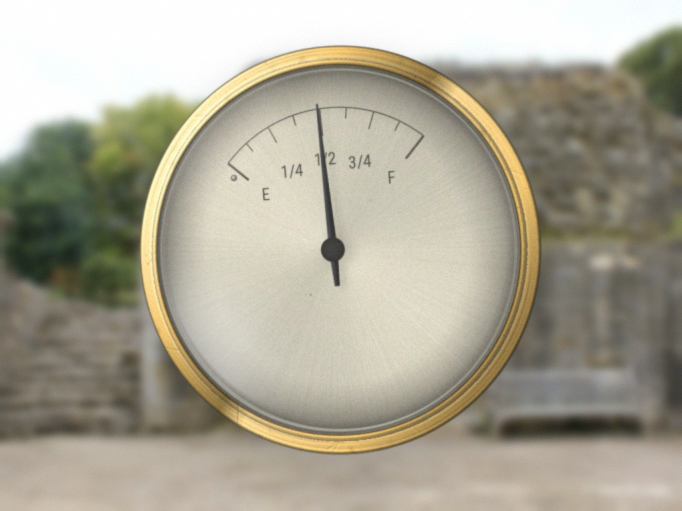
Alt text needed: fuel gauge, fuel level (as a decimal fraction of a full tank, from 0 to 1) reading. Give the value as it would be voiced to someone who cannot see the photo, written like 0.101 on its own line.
0.5
